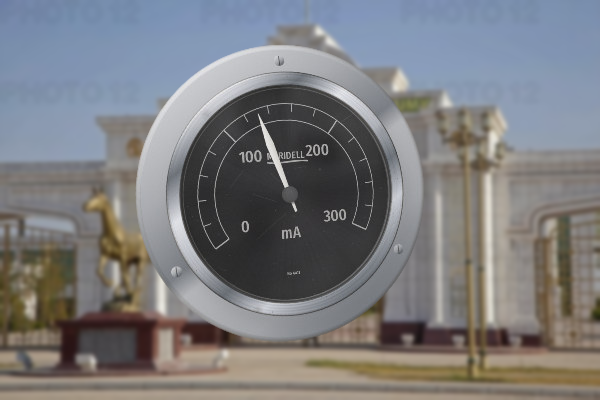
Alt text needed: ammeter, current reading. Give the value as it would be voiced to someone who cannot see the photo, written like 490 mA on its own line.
130 mA
